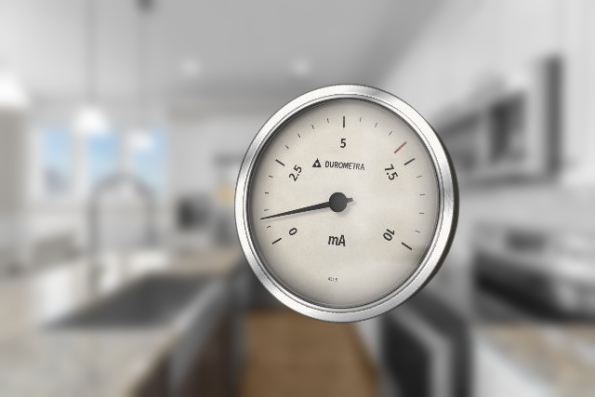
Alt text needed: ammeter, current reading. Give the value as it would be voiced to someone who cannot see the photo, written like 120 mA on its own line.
0.75 mA
